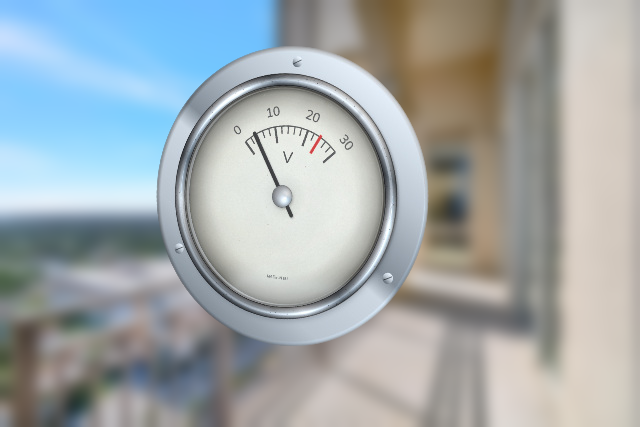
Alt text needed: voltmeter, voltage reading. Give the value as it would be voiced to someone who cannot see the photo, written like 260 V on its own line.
4 V
